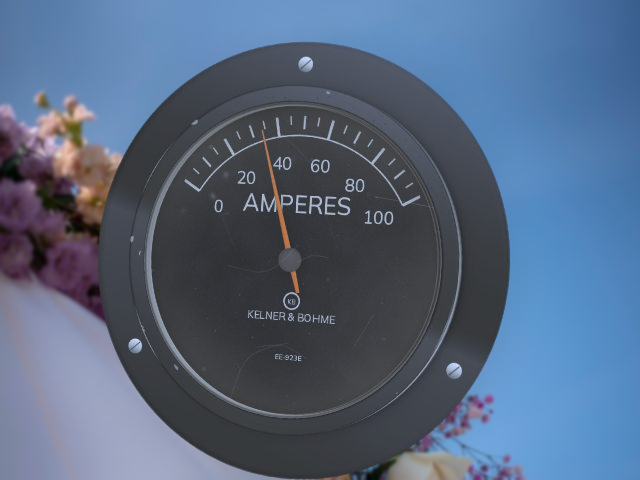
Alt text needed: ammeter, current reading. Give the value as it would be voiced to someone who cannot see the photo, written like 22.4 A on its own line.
35 A
